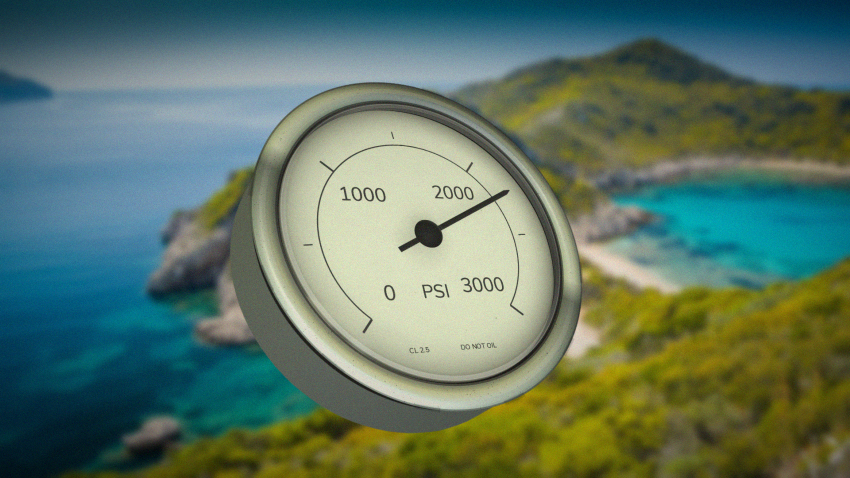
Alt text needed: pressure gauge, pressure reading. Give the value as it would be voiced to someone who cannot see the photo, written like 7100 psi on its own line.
2250 psi
